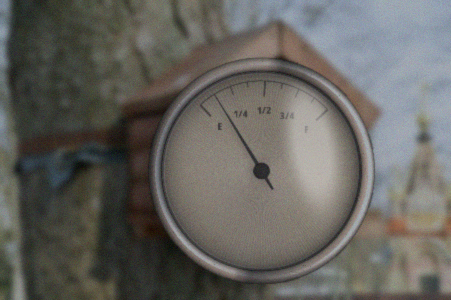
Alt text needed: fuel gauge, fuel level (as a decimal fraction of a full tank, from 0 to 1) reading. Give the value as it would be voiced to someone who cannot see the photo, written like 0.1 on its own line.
0.125
